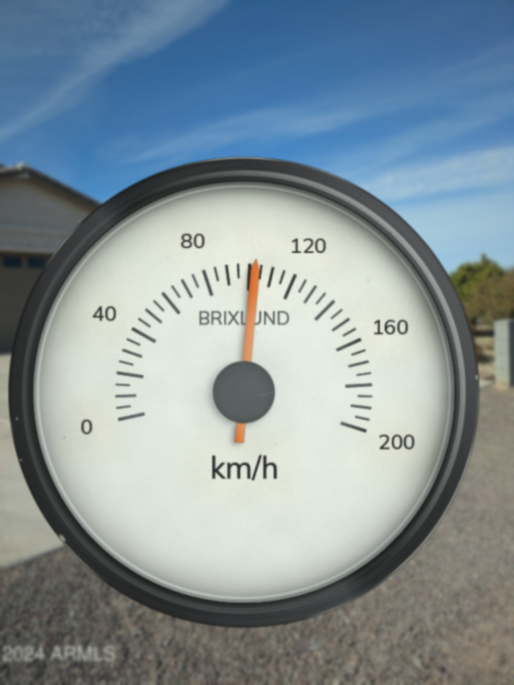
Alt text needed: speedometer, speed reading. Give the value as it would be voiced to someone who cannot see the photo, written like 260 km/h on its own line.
102.5 km/h
